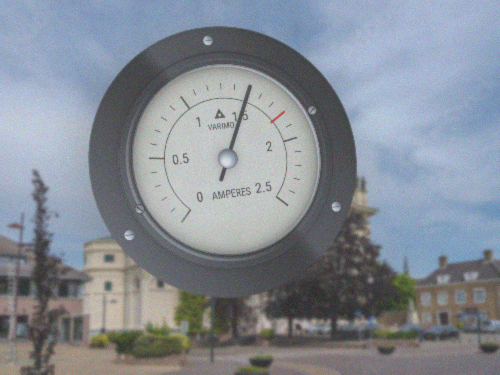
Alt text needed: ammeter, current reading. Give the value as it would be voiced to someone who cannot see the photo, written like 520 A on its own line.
1.5 A
